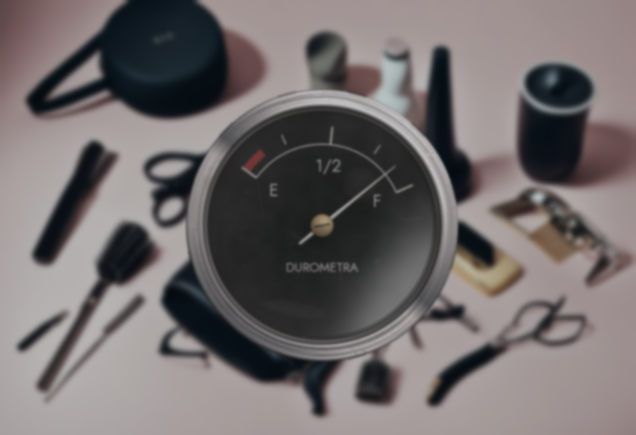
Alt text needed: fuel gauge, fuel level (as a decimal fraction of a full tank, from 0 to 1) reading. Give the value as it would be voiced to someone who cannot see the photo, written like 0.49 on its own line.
0.875
